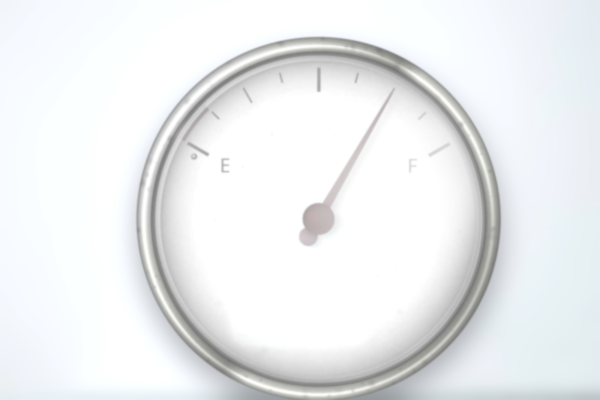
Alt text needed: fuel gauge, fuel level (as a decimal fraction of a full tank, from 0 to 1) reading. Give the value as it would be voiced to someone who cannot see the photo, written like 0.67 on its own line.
0.75
